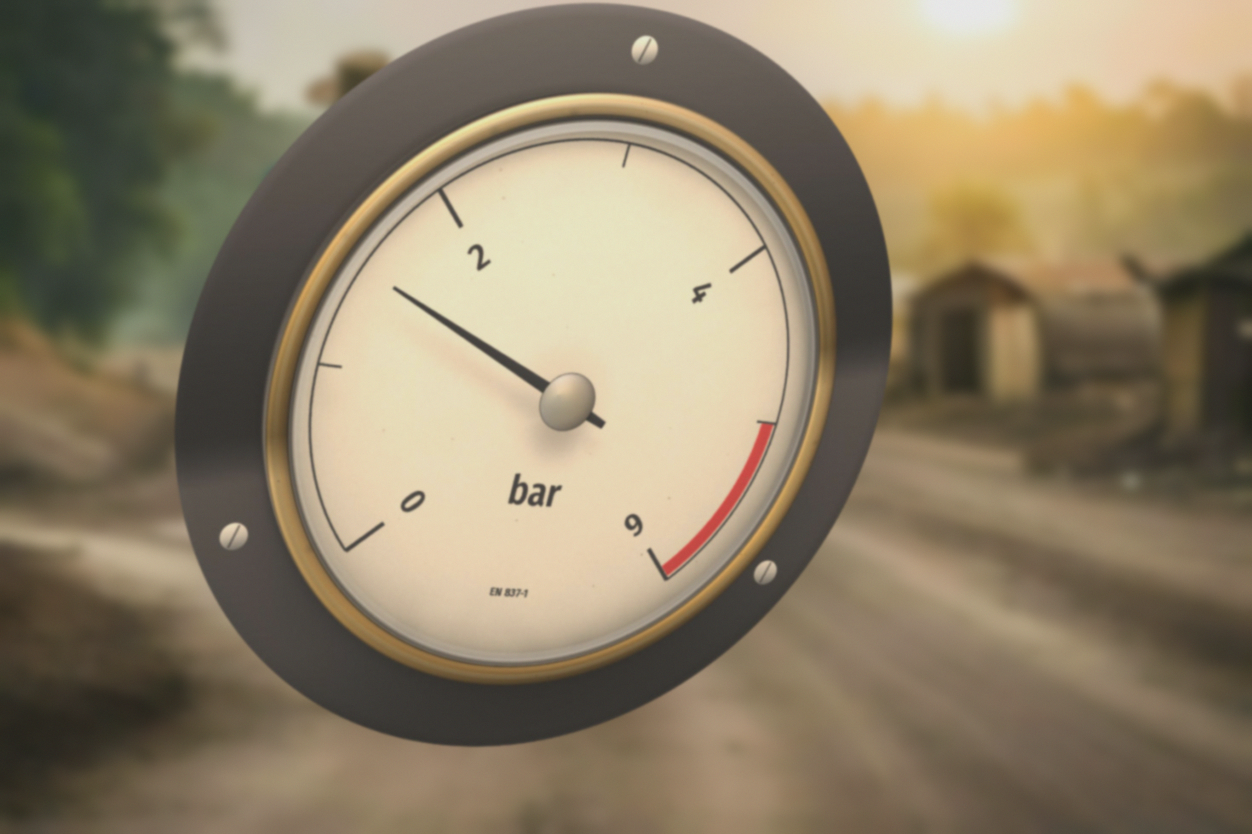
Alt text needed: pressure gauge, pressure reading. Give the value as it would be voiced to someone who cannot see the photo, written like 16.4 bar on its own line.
1.5 bar
